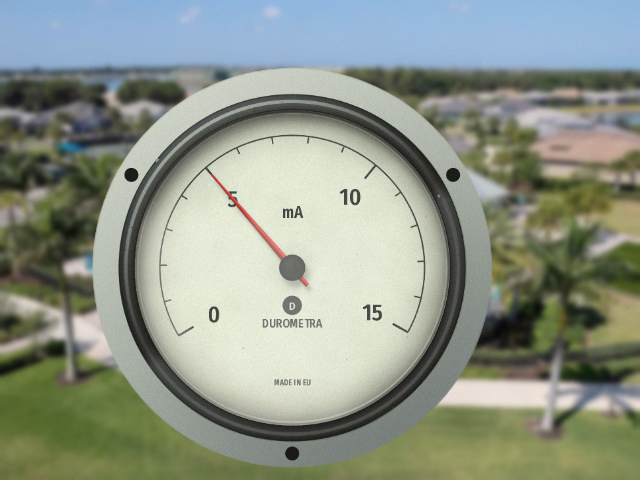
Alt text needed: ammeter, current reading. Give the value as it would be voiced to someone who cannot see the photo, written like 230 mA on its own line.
5 mA
